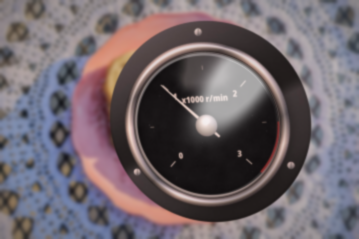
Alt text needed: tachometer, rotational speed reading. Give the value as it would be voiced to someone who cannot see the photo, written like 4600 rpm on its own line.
1000 rpm
